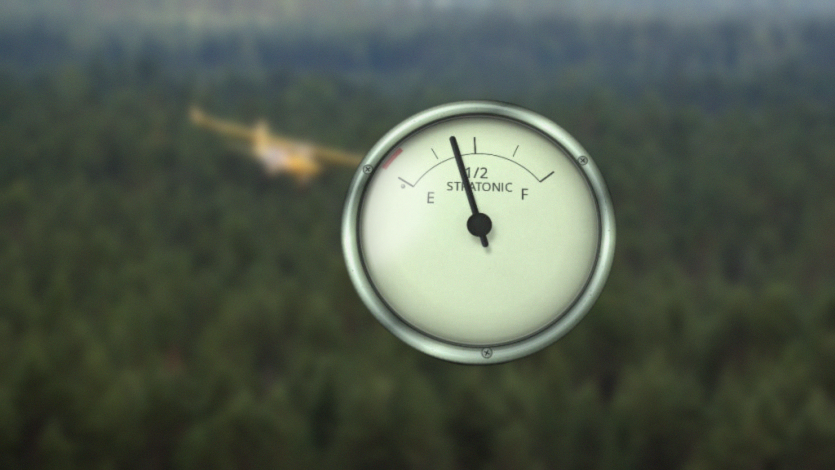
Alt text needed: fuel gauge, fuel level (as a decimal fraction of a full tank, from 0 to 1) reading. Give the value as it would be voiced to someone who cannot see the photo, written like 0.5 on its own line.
0.375
